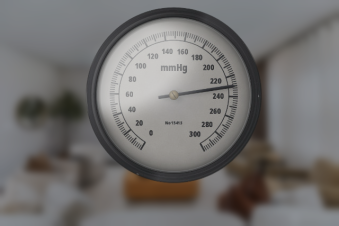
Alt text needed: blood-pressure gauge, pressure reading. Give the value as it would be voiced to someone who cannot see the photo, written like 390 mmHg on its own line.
230 mmHg
